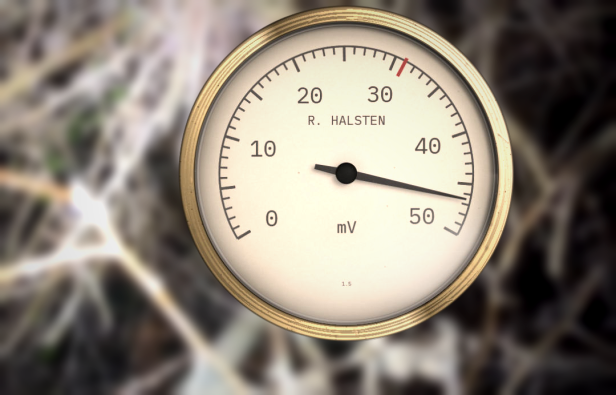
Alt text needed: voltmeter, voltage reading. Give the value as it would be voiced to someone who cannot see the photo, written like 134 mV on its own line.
46.5 mV
